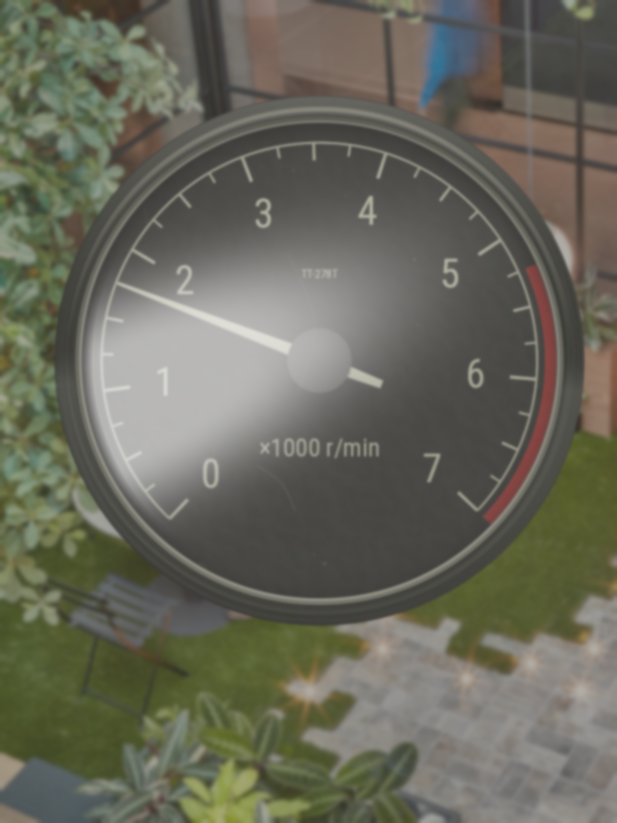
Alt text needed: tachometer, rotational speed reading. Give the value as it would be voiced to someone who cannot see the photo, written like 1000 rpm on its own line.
1750 rpm
